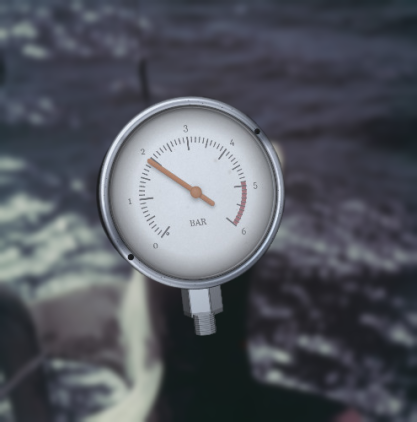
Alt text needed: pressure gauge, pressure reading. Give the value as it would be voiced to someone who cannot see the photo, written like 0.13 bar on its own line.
1.9 bar
